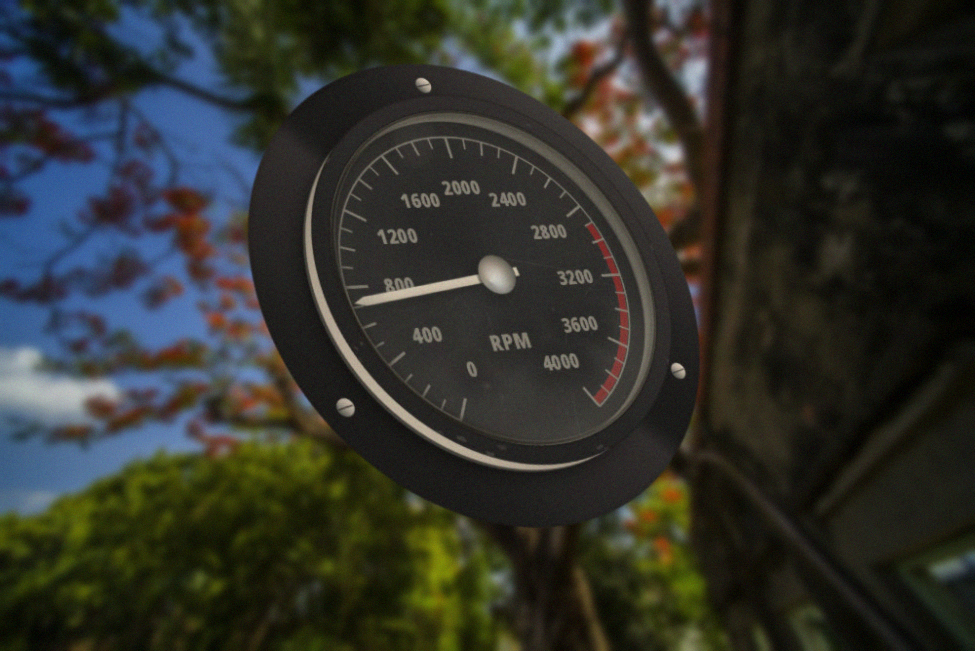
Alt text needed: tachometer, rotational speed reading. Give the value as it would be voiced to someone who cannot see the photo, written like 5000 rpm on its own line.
700 rpm
